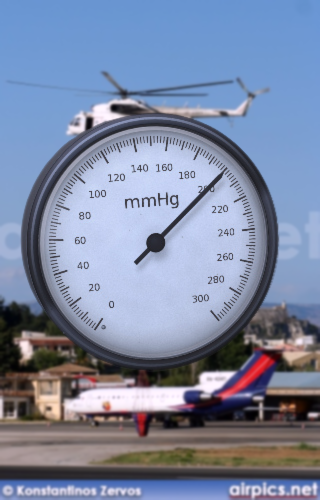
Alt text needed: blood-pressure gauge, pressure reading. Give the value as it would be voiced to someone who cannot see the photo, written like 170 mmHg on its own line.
200 mmHg
